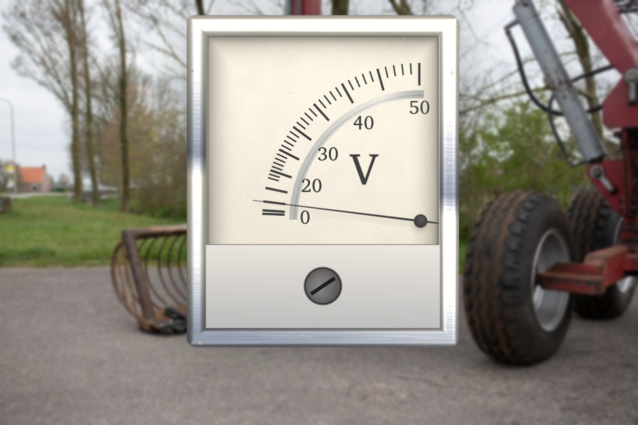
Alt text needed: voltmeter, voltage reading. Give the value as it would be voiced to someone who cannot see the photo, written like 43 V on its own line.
10 V
